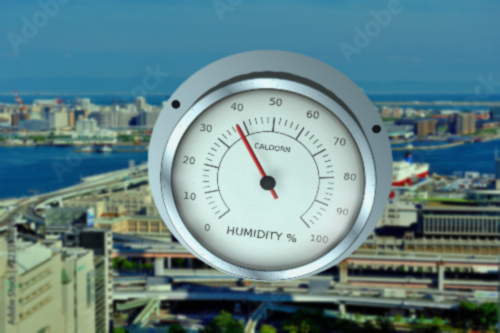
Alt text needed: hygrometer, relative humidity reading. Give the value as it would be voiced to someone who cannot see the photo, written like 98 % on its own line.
38 %
